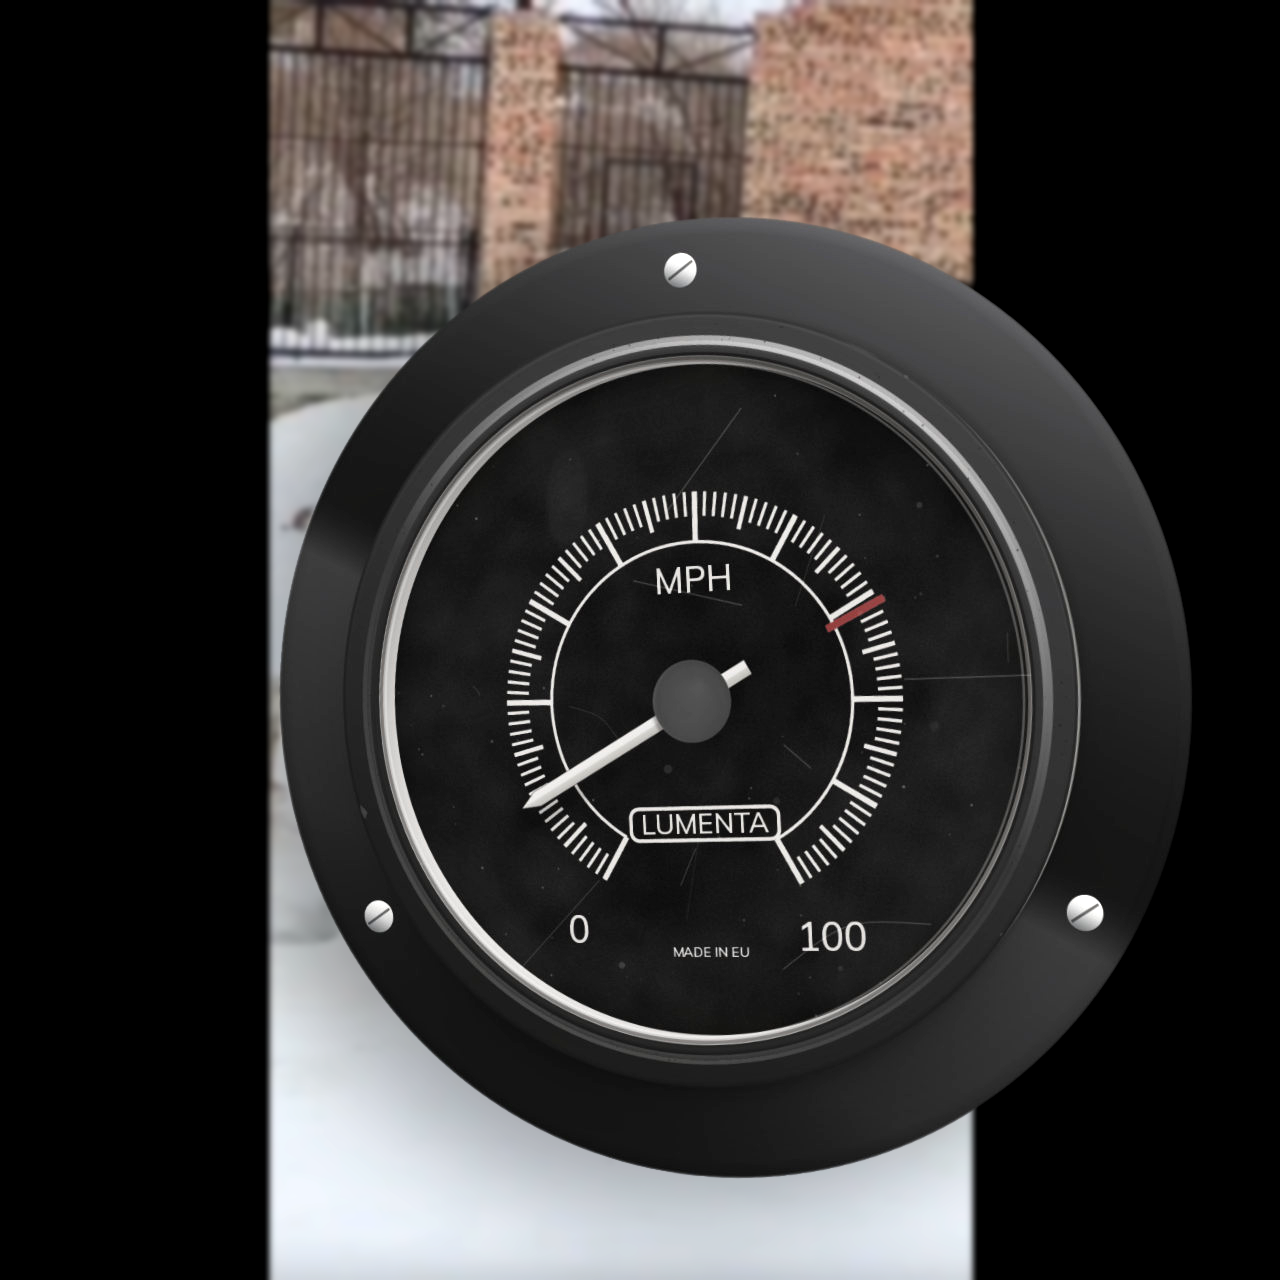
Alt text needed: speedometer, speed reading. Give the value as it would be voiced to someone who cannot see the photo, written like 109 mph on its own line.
10 mph
